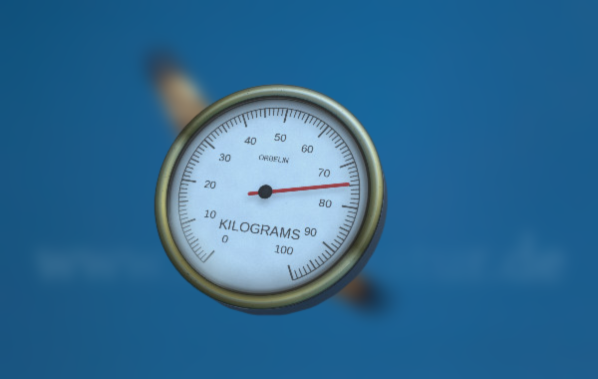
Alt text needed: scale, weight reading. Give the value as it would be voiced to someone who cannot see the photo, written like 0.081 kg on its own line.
75 kg
